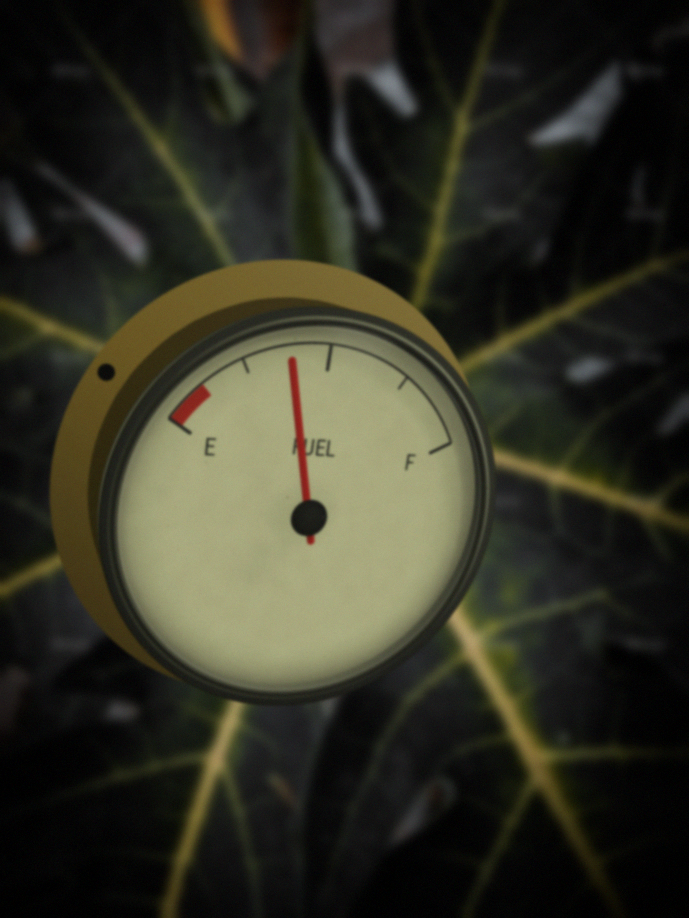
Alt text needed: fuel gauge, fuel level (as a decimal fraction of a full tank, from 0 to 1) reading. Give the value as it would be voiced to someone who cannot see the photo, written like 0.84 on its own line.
0.375
